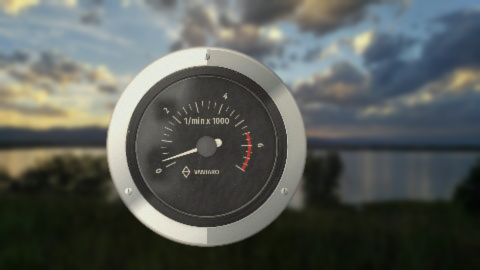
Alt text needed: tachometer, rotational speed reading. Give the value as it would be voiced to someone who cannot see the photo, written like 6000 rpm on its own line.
250 rpm
